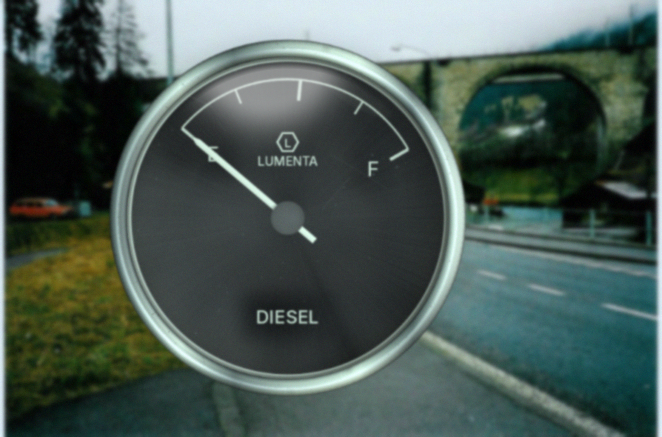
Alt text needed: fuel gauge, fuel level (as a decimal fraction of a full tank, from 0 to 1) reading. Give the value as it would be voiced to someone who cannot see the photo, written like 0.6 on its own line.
0
